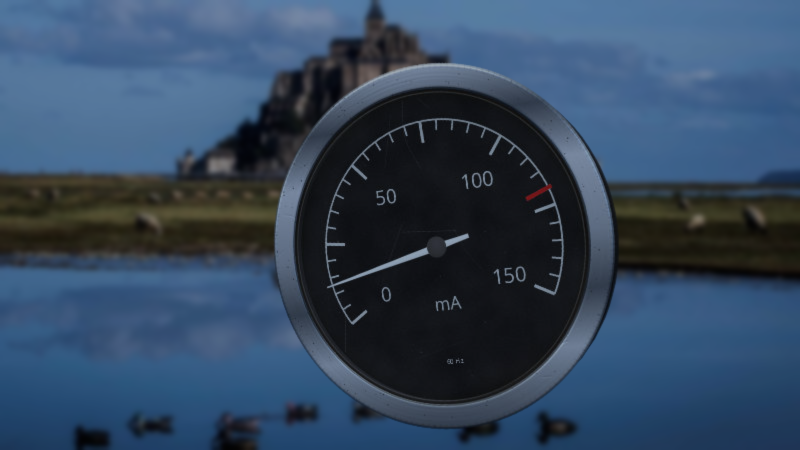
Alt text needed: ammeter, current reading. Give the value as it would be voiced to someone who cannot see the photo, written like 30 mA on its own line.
12.5 mA
